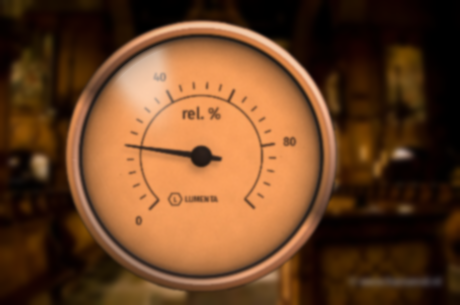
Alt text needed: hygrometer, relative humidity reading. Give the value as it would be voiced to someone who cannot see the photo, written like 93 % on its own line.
20 %
